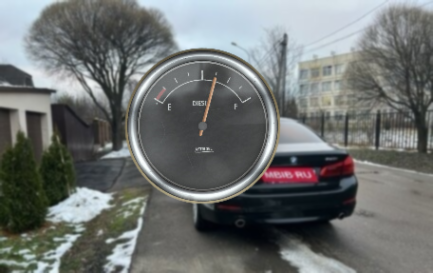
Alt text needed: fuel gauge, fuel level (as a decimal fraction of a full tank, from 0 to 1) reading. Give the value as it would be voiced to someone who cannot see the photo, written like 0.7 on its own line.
0.625
